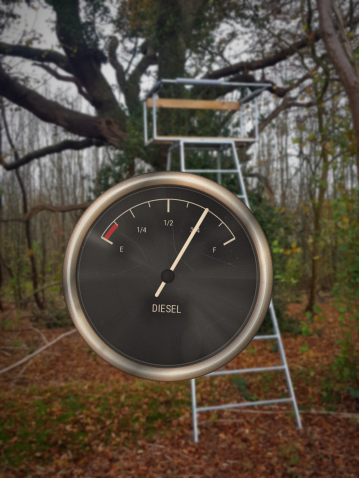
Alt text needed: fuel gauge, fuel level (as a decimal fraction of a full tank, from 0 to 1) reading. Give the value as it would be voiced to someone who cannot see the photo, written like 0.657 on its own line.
0.75
